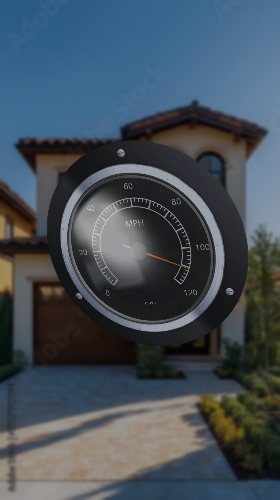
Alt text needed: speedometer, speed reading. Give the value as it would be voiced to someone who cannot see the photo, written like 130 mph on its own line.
110 mph
